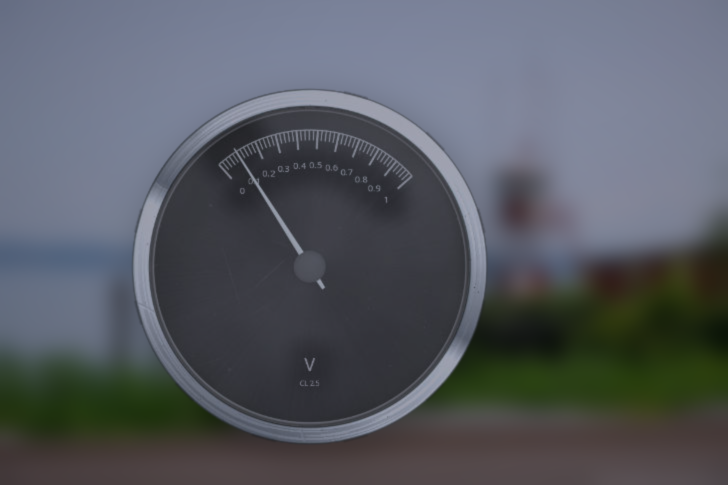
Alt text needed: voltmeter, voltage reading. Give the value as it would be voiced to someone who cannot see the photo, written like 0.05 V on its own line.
0.1 V
